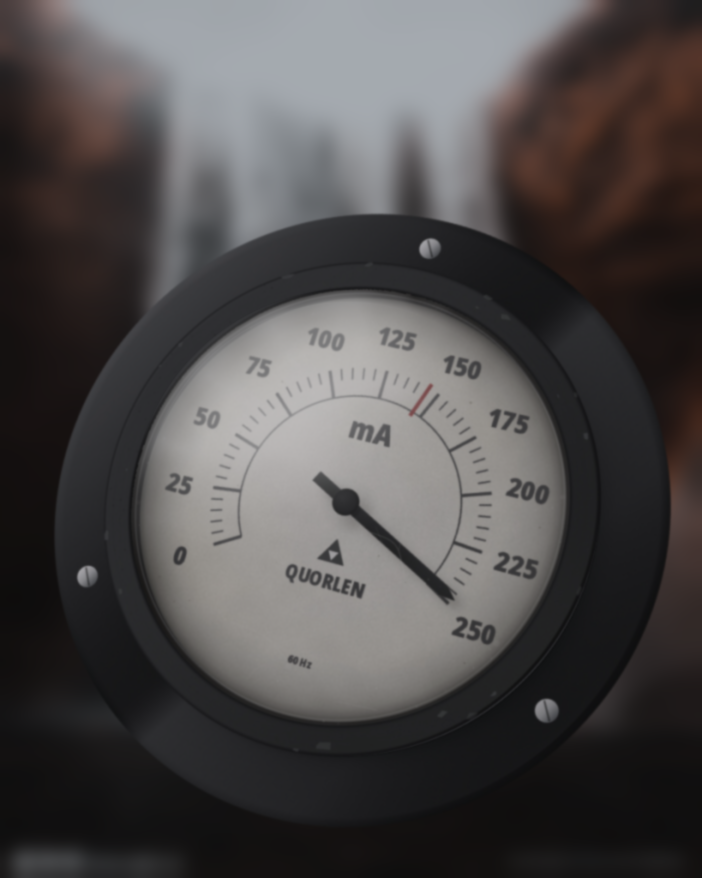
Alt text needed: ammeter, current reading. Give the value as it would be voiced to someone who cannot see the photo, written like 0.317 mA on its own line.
247.5 mA
